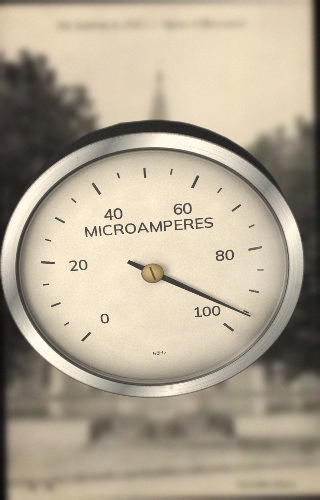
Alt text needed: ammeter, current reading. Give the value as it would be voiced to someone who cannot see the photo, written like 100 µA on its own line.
95 µA
